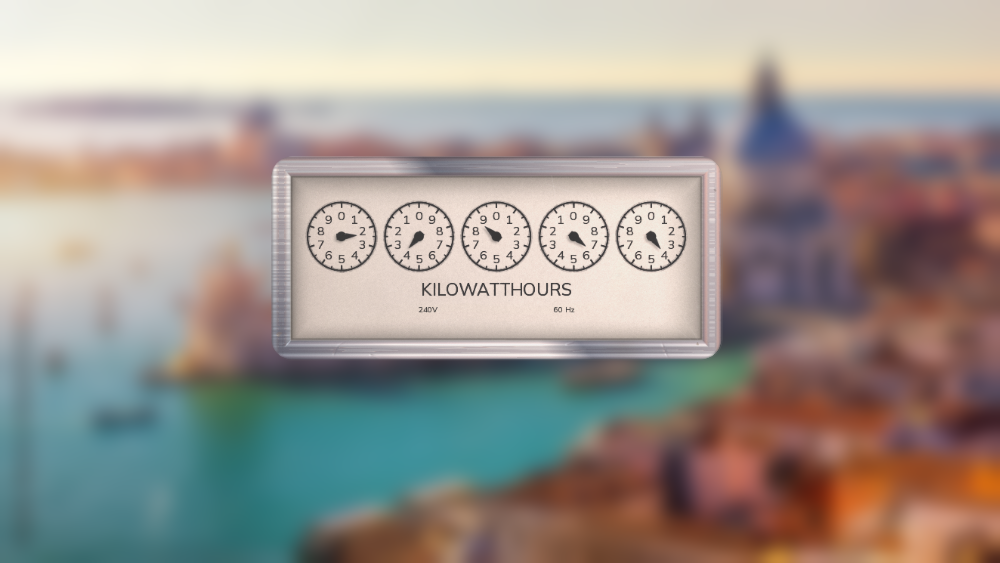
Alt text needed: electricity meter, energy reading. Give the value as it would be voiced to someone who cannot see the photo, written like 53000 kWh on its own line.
23864 kWh
